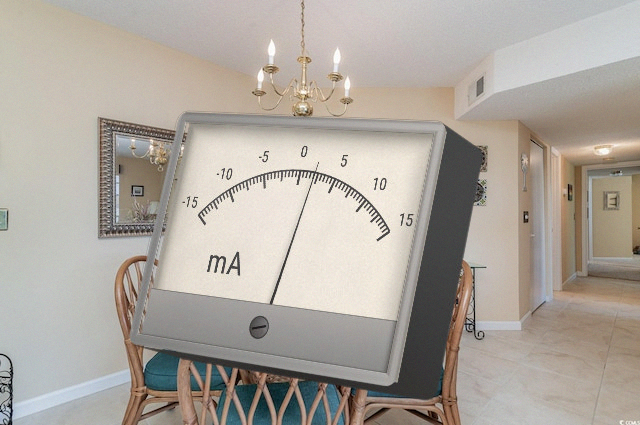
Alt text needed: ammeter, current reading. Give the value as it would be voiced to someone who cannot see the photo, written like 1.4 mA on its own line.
2.5 mA
